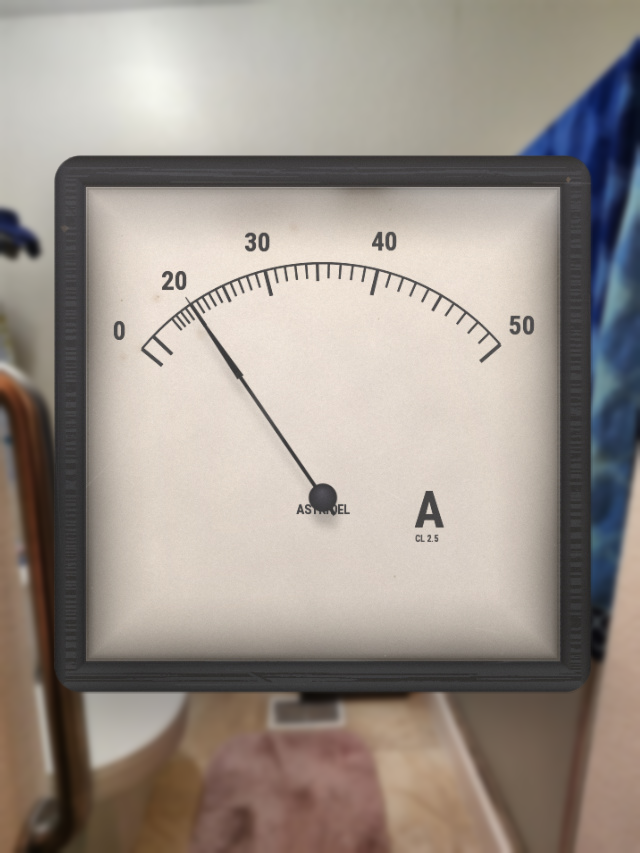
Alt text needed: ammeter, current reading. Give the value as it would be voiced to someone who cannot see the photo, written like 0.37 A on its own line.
20 A
